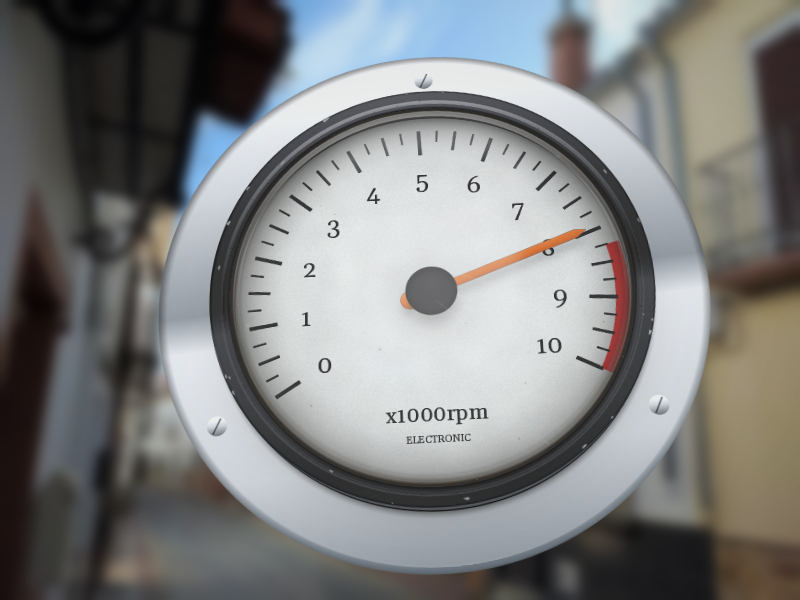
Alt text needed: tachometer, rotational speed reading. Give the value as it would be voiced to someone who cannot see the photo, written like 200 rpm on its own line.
8000 rpm
